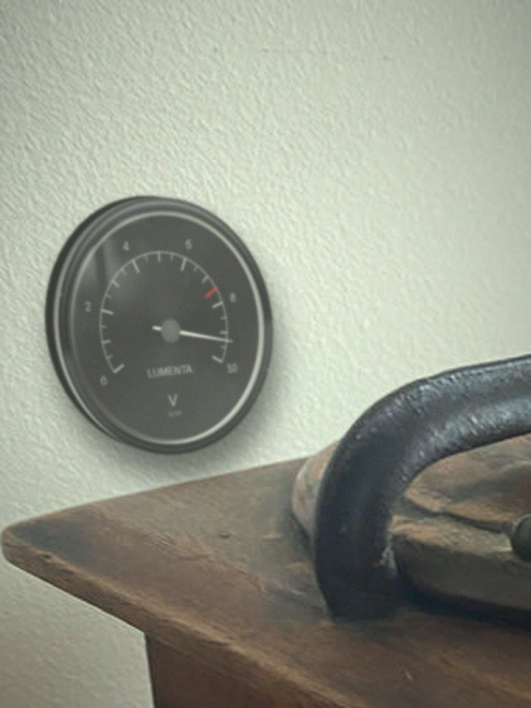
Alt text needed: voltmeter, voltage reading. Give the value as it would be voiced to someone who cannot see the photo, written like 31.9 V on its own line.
9.25 V
